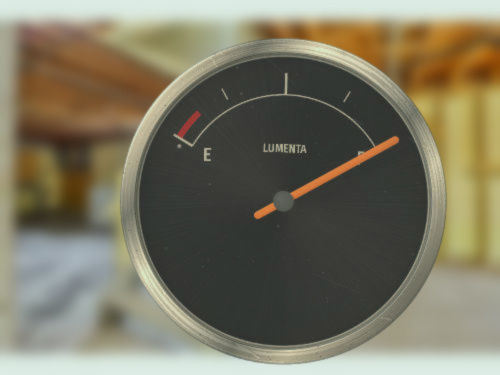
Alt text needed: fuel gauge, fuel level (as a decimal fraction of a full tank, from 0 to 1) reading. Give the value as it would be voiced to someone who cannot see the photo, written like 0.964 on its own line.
1
